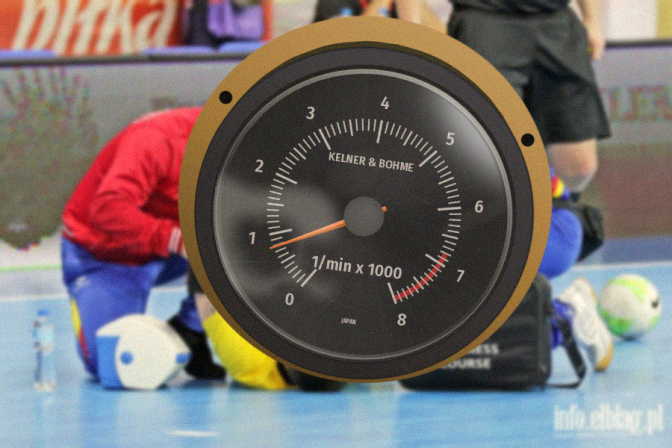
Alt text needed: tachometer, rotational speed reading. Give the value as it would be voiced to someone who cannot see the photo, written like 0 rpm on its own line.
800 rpm
